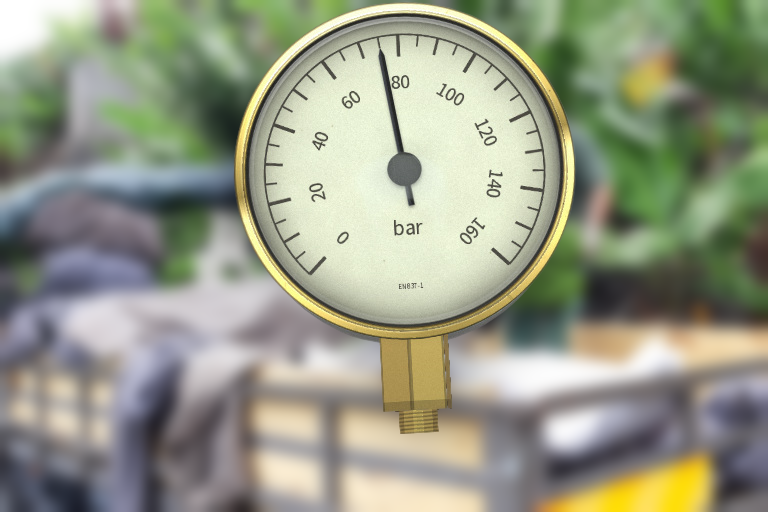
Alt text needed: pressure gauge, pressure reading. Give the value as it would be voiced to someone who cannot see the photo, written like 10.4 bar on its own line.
75 bar
